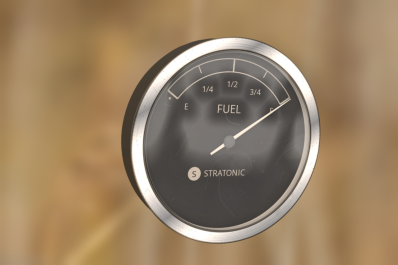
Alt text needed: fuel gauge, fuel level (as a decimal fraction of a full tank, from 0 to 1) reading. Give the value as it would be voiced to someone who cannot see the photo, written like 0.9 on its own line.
1
